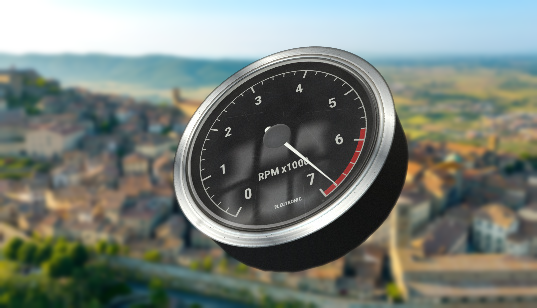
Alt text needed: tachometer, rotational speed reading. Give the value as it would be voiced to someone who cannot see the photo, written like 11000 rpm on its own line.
6800 rpm
